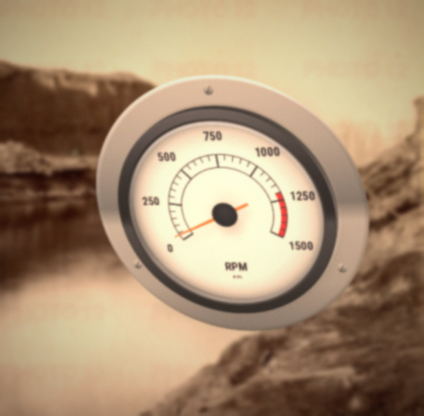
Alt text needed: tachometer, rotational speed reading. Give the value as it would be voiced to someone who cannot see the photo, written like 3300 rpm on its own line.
50 rpm
